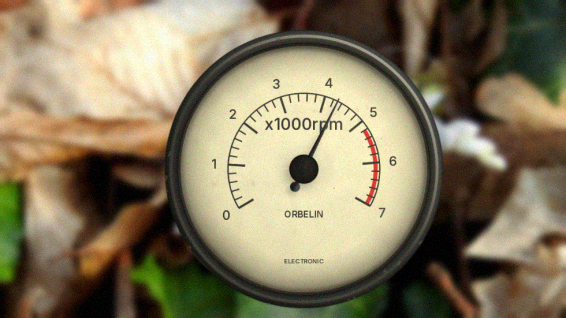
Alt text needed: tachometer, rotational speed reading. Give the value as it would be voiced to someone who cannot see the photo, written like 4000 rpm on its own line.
4300 rpm
